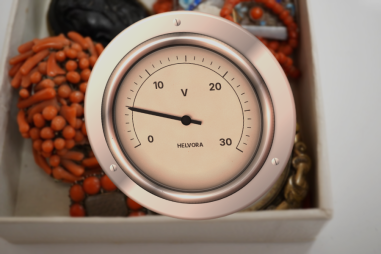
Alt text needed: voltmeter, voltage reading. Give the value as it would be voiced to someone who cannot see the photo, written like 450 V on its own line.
5 V
